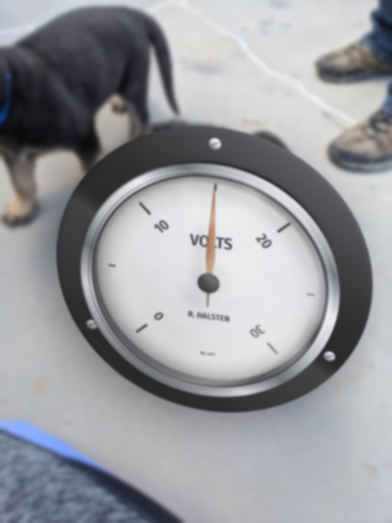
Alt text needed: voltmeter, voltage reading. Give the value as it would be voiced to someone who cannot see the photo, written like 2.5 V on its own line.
15 V
